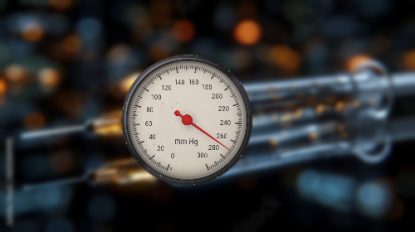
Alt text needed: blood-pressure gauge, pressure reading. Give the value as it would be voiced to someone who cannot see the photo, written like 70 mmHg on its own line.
270 mmHg
